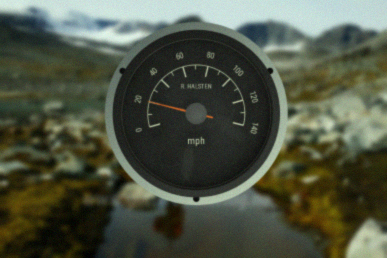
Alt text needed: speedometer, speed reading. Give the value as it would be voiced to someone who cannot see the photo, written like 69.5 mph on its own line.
20 mph
